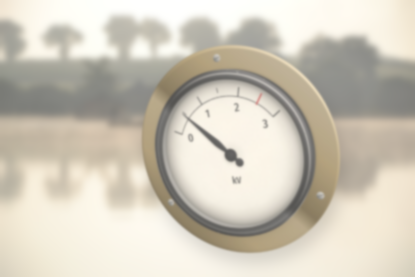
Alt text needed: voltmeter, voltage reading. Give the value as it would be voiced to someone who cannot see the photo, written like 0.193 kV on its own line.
0.5 kV
